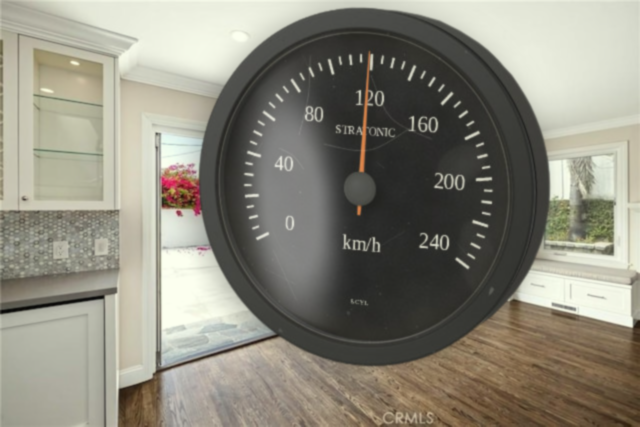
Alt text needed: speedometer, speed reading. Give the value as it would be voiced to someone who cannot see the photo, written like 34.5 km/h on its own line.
120 km/h
